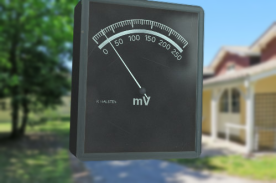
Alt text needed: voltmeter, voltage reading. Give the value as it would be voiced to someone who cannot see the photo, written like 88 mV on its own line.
25 mV
